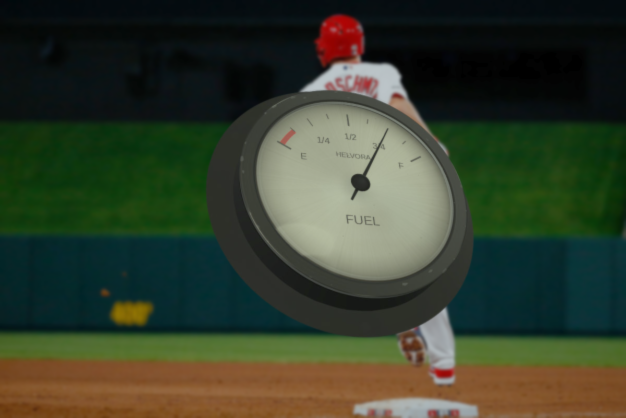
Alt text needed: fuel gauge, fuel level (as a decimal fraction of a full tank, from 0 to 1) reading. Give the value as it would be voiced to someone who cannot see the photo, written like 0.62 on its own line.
0.75
